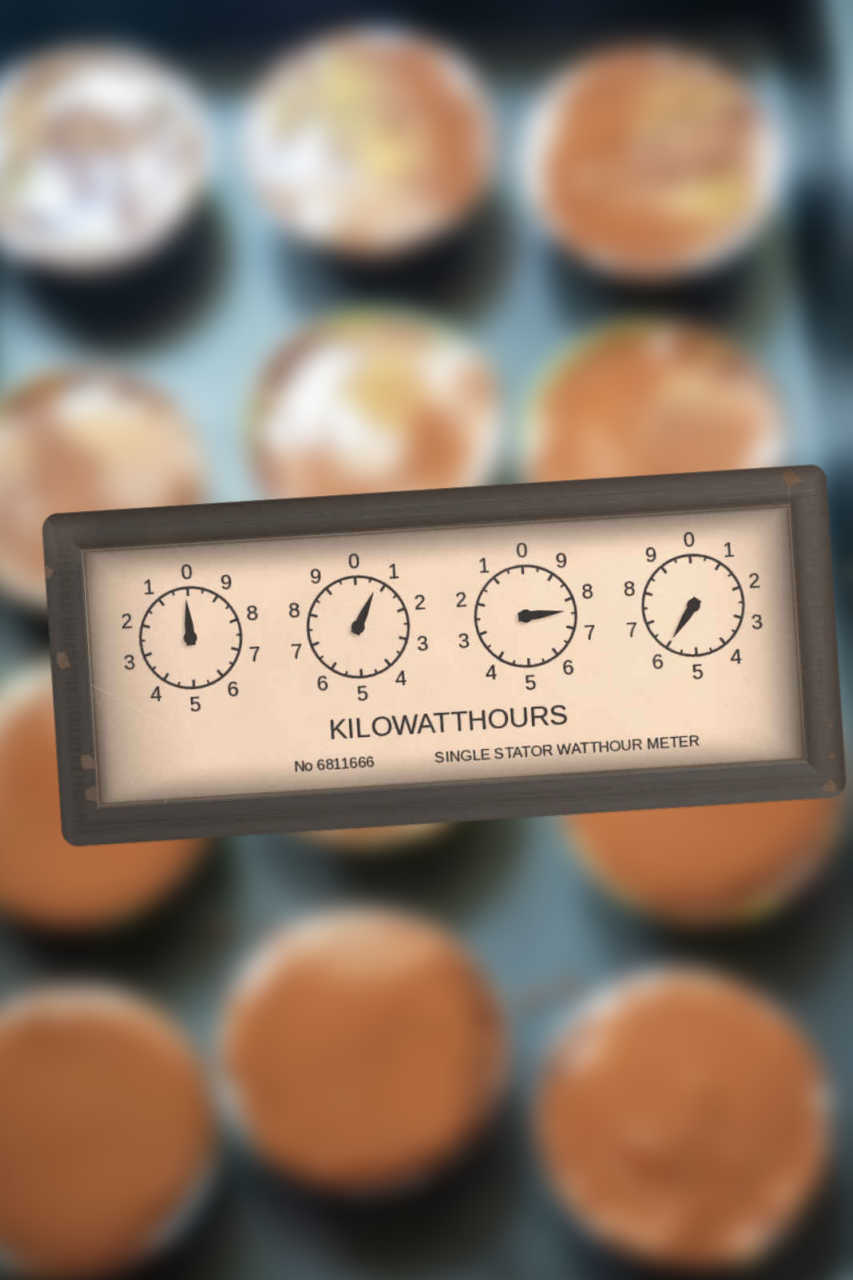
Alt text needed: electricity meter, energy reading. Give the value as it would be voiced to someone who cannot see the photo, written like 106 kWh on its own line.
76 kWh
